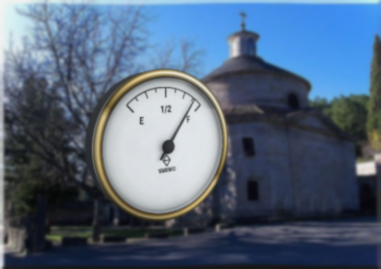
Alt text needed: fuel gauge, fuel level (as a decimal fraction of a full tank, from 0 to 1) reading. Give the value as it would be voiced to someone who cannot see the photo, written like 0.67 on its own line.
0.875
